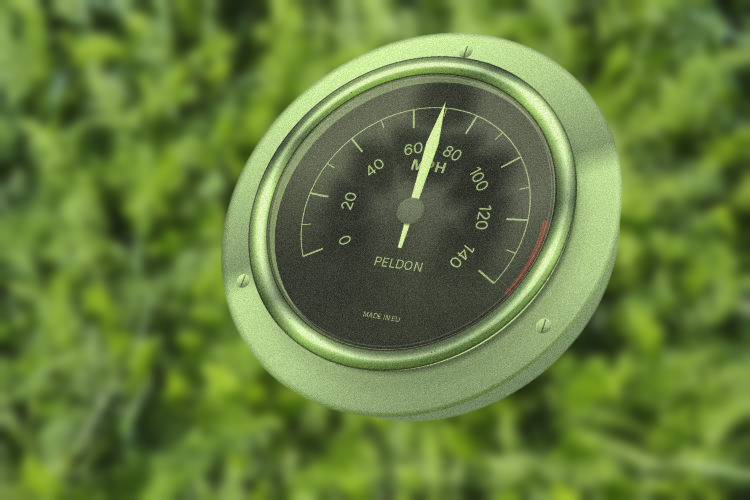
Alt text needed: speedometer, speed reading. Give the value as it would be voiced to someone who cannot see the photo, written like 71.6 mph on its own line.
70 mph
